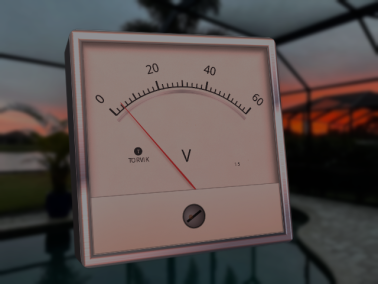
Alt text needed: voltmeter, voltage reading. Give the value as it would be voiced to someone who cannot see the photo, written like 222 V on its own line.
4 V
